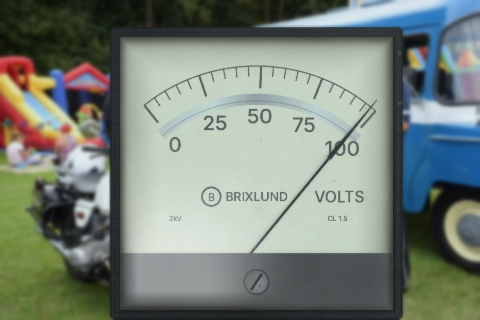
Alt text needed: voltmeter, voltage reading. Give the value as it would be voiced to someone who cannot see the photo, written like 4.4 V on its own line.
97.5 V
